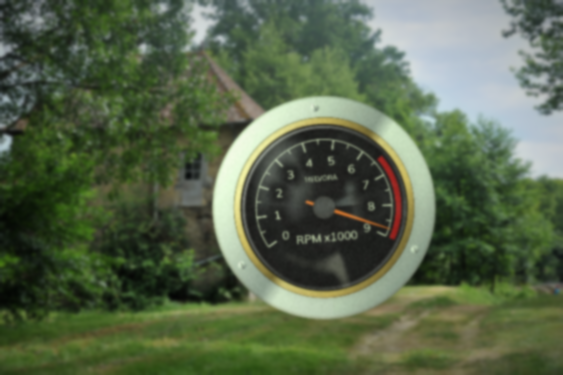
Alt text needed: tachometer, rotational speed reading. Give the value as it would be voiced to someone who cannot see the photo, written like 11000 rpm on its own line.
8750 rpm
